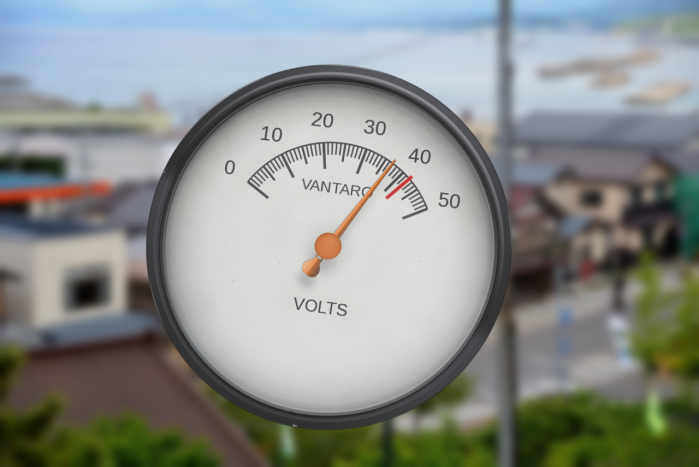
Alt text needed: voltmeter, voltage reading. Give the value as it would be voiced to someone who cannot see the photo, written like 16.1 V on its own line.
37 V
